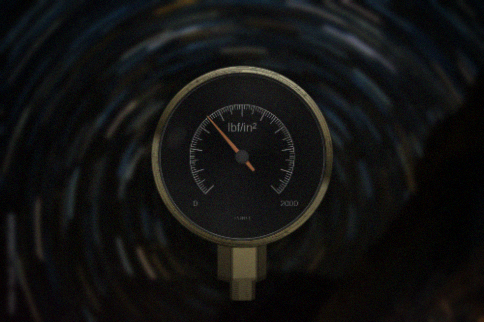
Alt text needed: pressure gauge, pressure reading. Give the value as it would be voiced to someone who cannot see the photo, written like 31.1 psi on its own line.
700 psi
